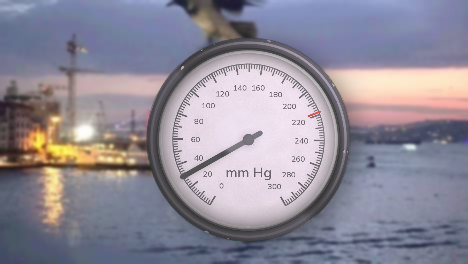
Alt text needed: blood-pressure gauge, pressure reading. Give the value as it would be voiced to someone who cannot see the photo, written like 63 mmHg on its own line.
30 mmHg
